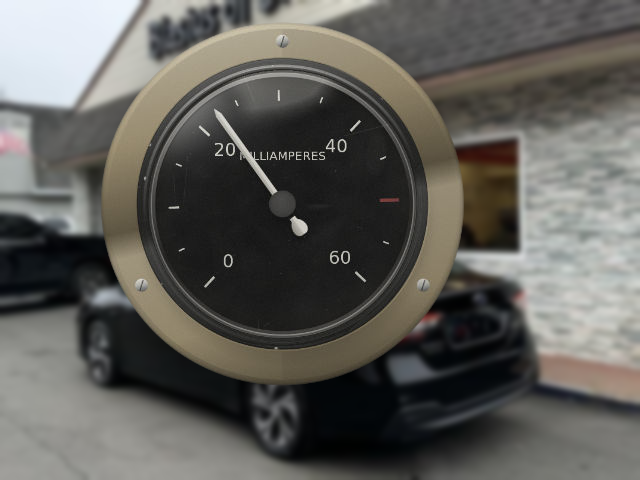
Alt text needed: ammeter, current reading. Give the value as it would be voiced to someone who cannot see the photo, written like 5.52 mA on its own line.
22.5 mA
